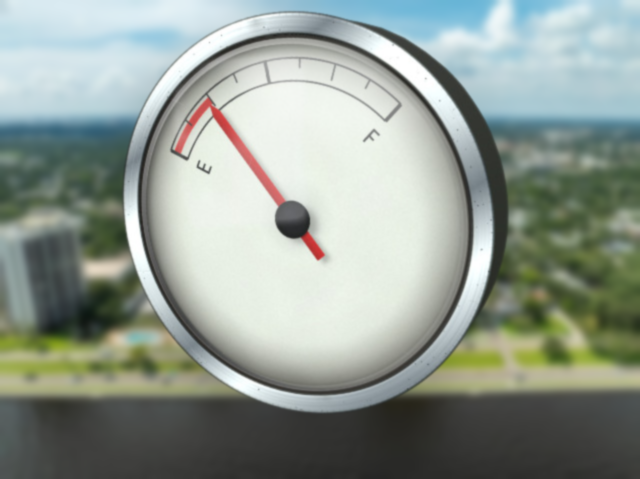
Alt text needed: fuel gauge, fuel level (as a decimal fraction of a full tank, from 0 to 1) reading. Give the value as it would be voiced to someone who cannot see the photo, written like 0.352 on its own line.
0.25
